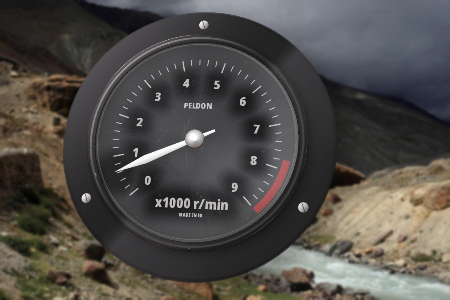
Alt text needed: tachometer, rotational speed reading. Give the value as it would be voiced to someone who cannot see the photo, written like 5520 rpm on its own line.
600 rpm
